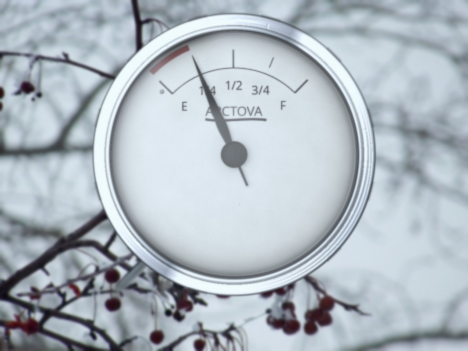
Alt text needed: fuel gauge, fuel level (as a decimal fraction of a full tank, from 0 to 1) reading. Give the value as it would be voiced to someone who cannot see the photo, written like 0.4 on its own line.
0.25
